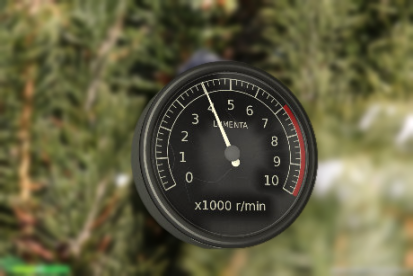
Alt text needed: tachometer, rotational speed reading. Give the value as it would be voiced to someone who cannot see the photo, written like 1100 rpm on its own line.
4000 rpm
